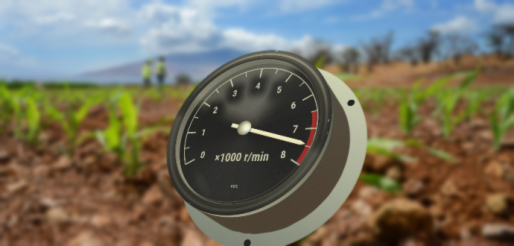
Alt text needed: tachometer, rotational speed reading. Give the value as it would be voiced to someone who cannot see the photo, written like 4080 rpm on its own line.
7500 rpm
